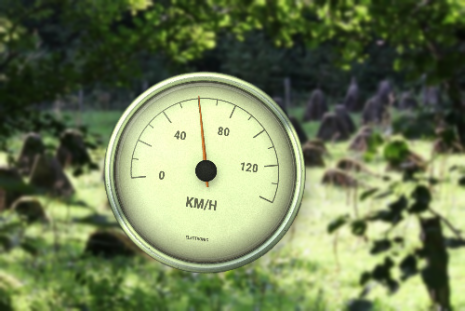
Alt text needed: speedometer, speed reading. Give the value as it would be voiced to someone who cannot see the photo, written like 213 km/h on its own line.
60 km/h
